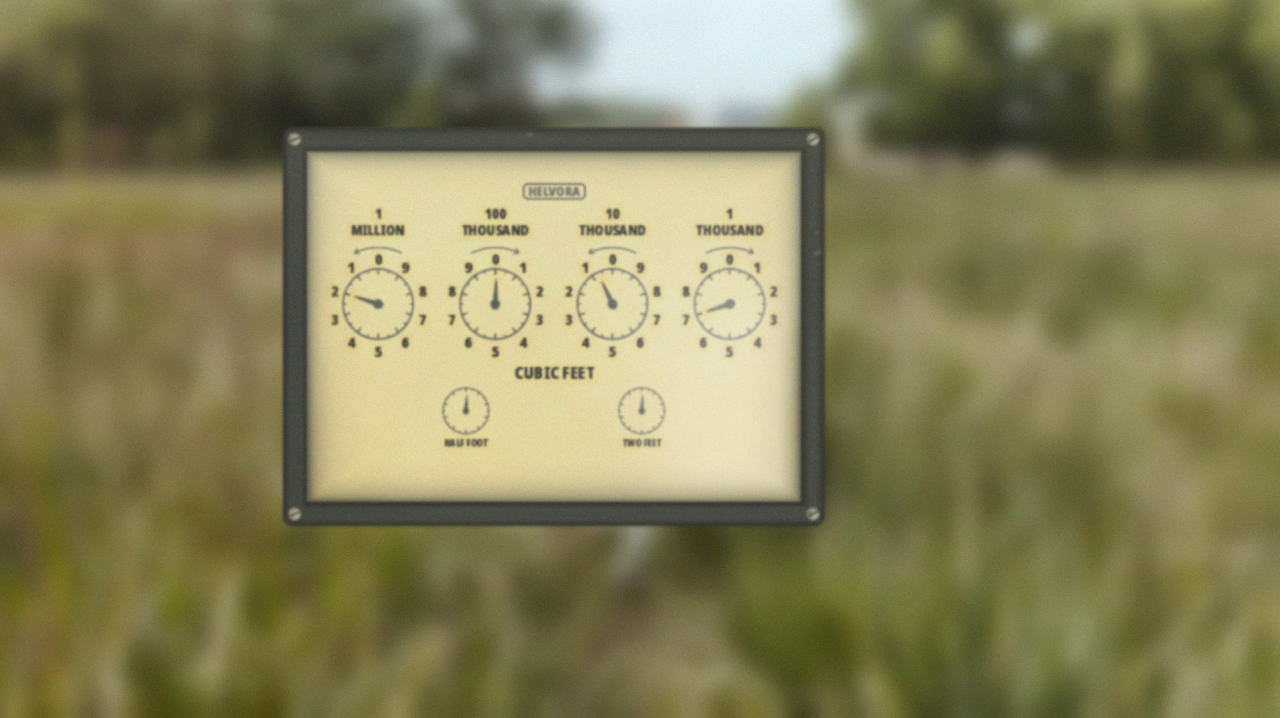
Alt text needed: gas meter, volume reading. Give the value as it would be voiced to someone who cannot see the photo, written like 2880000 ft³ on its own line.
200700 ft³
